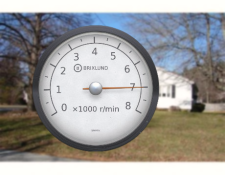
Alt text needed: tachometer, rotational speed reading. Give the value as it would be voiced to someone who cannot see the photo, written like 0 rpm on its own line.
7000 rpm
